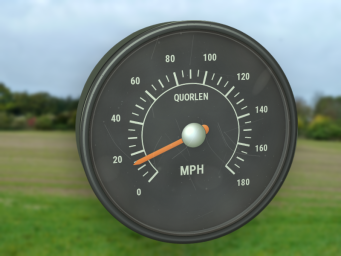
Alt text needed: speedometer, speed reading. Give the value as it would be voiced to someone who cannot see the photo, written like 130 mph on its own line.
15 mph
